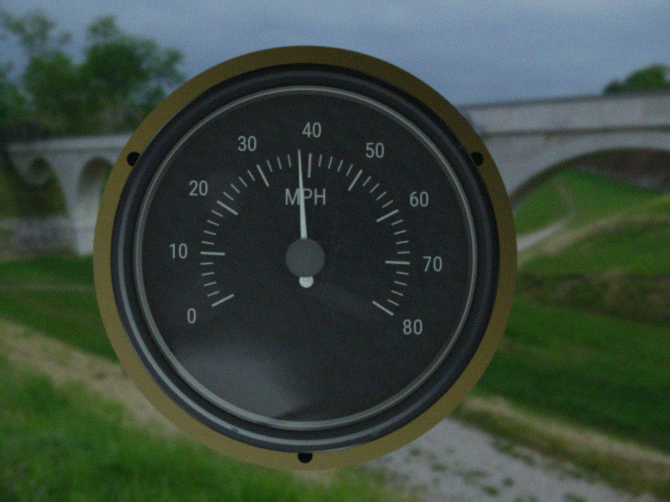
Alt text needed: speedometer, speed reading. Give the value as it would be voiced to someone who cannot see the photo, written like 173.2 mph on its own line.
38 mph
